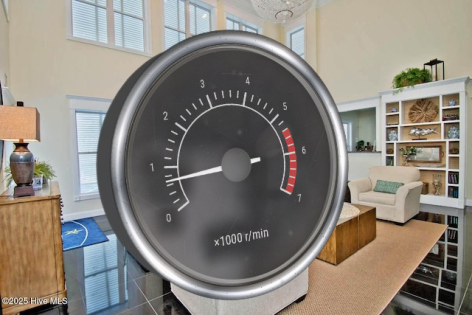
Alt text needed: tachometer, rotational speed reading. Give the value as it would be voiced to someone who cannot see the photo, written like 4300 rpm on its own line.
700 rpm
